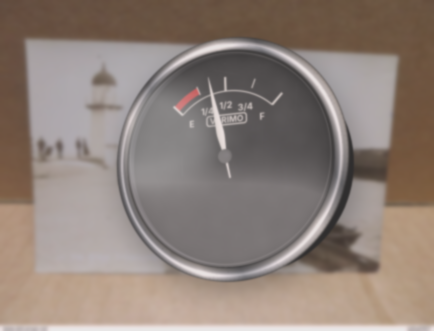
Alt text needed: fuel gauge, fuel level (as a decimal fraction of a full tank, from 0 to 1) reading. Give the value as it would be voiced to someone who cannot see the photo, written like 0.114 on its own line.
0.375
